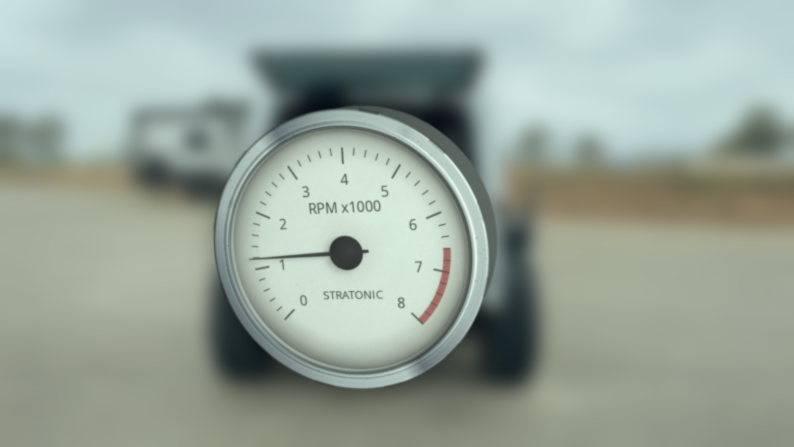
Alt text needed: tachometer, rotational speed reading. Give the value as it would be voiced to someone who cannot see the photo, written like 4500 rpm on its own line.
1200 rpm
